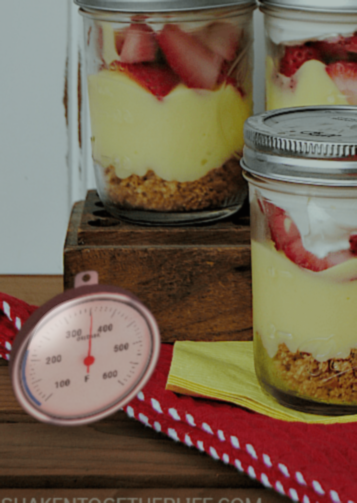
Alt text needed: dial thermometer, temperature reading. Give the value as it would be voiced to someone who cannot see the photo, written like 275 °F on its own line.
350 °F
